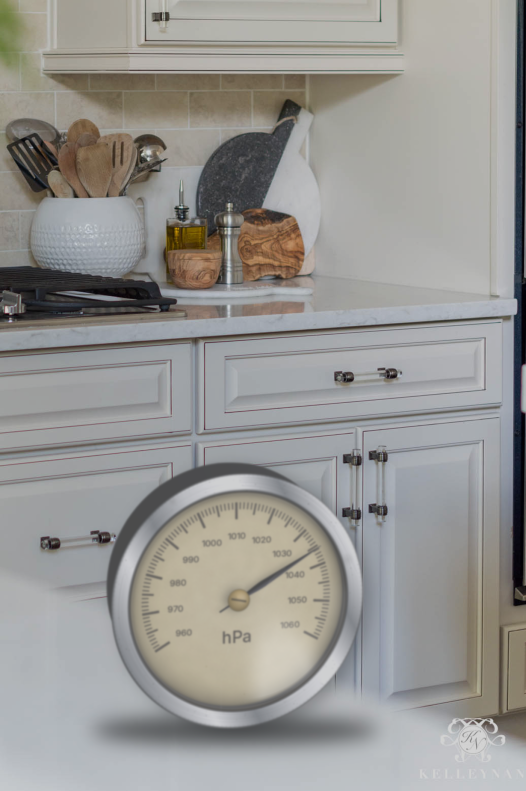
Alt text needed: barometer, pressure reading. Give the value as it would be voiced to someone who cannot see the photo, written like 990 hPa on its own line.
1035 hPa
